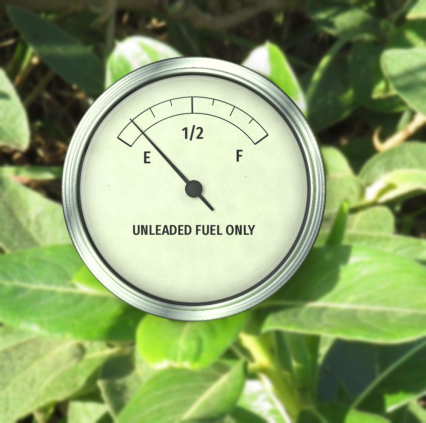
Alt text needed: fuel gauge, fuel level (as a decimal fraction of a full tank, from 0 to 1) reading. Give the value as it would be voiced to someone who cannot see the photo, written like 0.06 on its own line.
0.125
